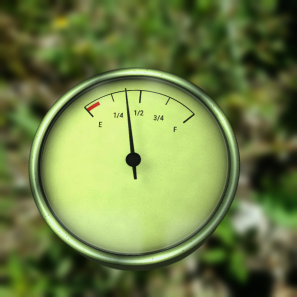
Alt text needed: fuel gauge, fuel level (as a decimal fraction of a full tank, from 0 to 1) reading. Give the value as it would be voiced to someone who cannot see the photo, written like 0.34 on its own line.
0.375
